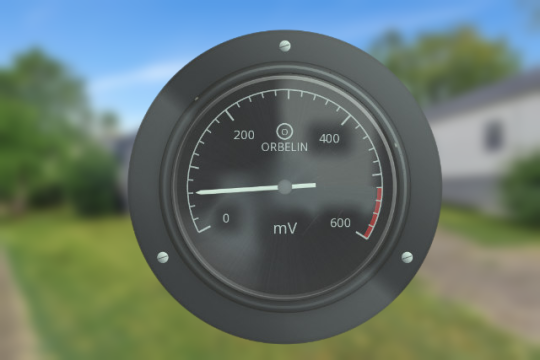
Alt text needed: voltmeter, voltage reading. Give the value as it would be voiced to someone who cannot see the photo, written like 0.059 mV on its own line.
60 mV
